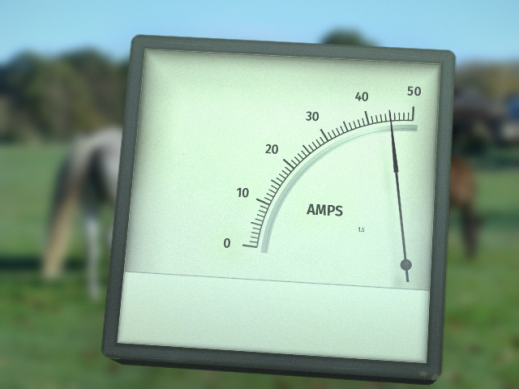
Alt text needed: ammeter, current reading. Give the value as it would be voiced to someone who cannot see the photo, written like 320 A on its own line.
45 A
